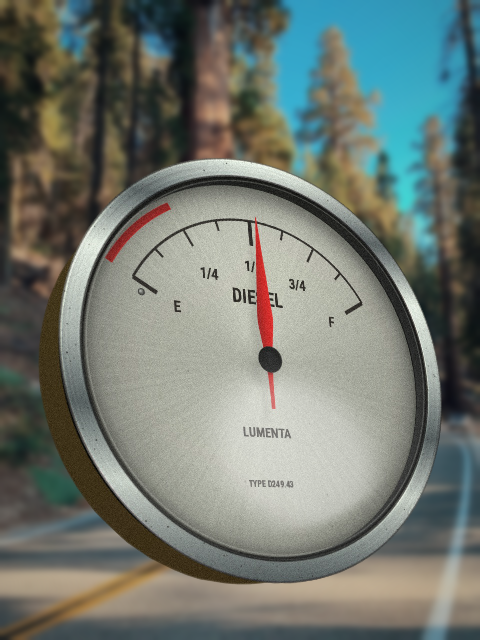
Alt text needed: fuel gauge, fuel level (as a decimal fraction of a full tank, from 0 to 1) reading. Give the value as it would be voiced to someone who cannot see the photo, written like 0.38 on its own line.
0.5
